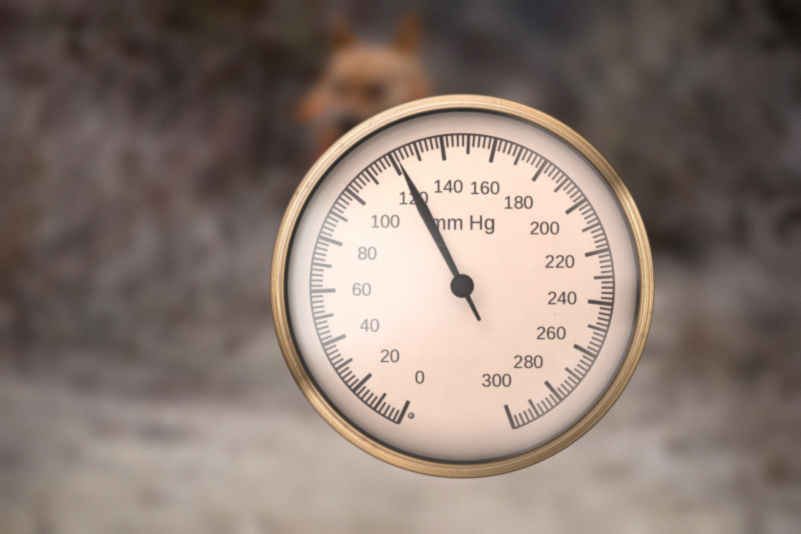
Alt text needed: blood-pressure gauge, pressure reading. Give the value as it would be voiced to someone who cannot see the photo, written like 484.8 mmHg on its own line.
122 mmHg
